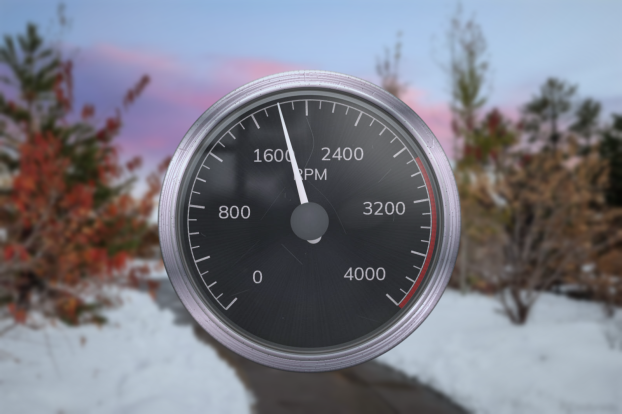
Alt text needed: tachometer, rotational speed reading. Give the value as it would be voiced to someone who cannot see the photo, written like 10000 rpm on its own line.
1800 rpm
